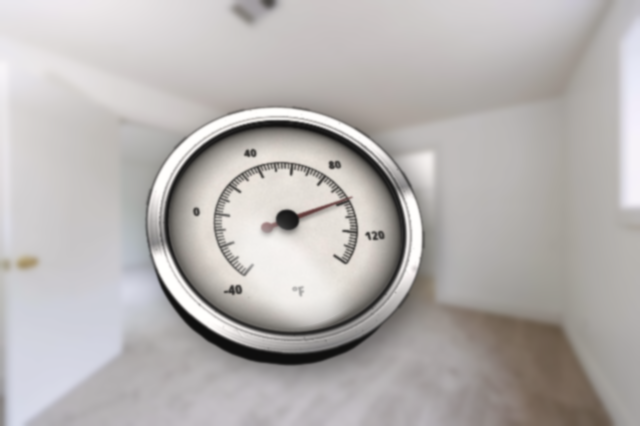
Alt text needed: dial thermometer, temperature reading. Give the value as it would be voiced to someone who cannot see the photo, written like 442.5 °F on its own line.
100 °F
